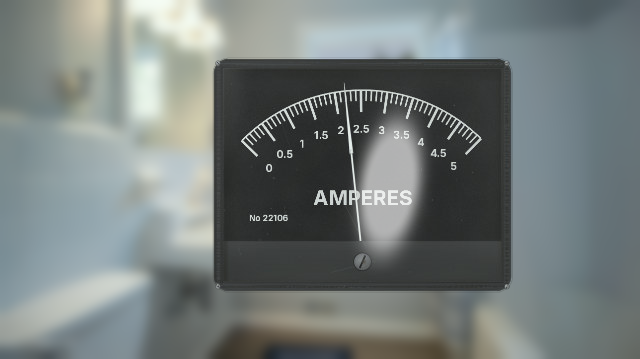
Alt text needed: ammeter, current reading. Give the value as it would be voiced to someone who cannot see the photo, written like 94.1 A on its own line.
2.2 A
